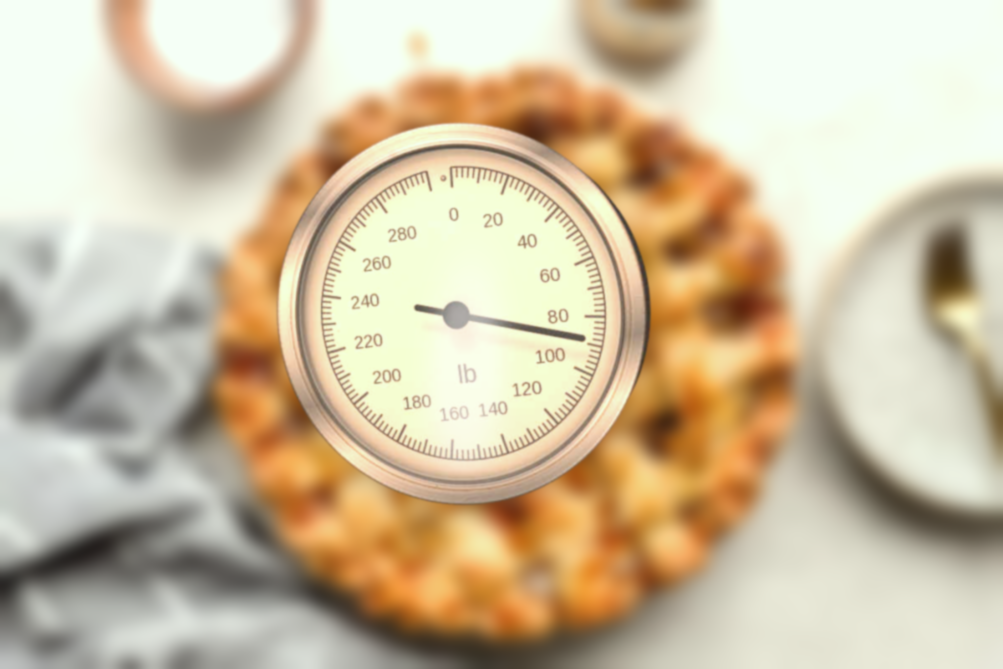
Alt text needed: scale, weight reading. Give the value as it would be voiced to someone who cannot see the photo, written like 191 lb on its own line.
88 lb
